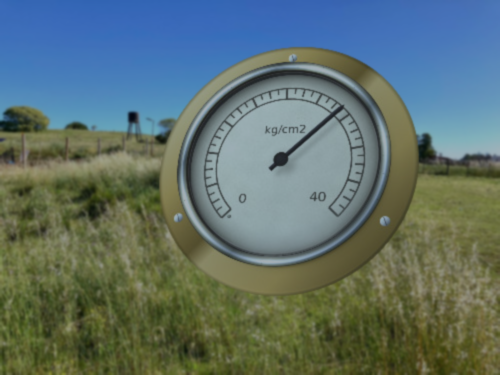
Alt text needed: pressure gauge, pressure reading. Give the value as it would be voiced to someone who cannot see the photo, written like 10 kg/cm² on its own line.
27 kg/cm²
